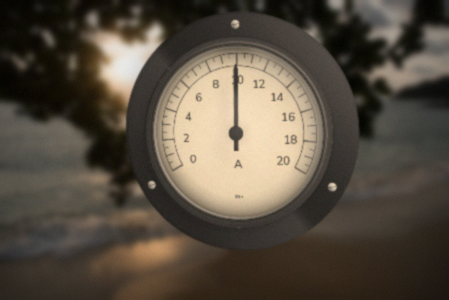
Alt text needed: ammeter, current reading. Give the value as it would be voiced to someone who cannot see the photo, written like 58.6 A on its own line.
10 A
